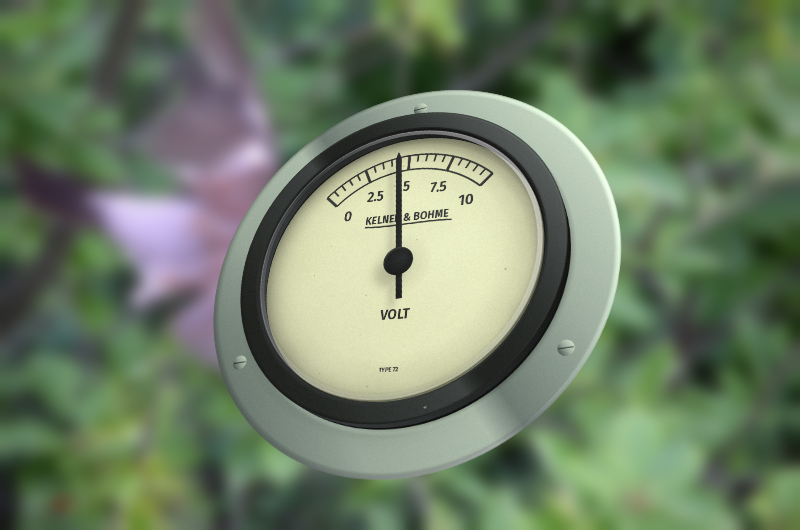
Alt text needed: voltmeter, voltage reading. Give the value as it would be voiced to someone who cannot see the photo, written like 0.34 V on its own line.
4.5 V
